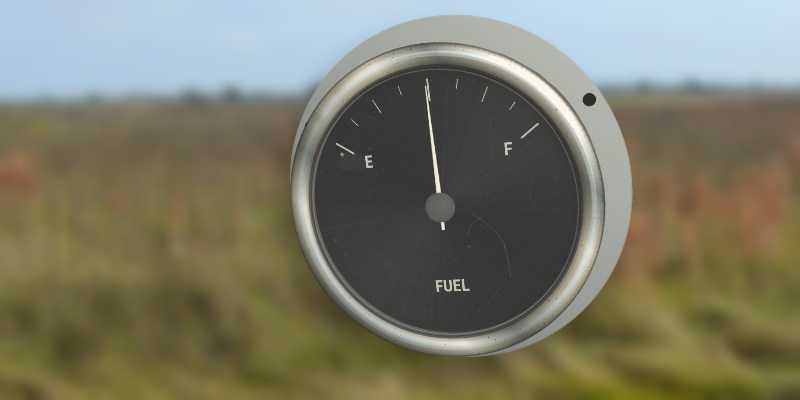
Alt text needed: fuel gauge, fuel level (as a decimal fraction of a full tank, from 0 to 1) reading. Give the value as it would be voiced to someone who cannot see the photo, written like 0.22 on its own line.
0.5
